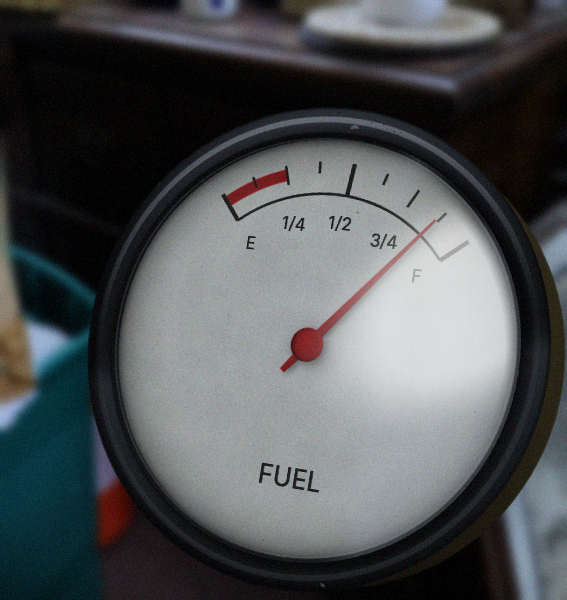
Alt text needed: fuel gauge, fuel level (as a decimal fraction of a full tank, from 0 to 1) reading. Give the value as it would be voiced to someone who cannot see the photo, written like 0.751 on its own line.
0.875
